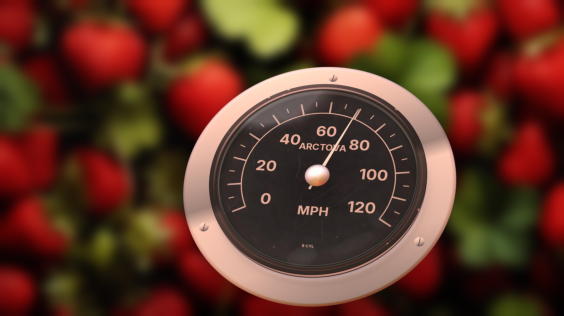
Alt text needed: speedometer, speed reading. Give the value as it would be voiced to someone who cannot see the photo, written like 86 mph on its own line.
70 mph
